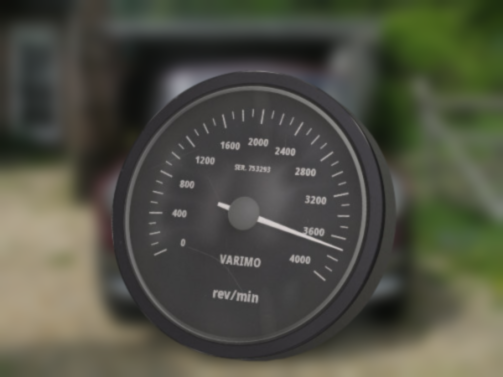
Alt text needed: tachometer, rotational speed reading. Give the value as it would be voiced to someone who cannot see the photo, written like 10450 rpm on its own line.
3700 rpm
